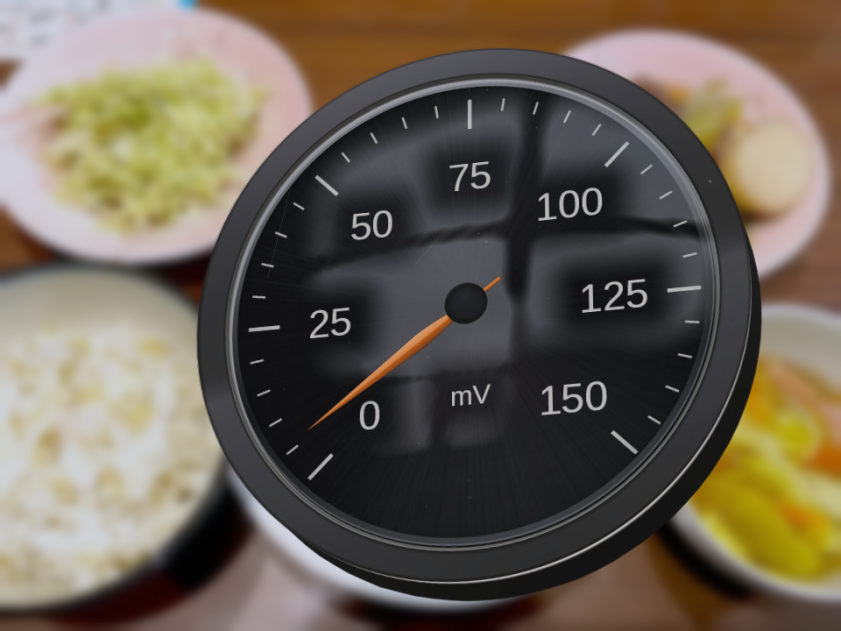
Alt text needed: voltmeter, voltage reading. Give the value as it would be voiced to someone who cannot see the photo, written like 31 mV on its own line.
5 mV
